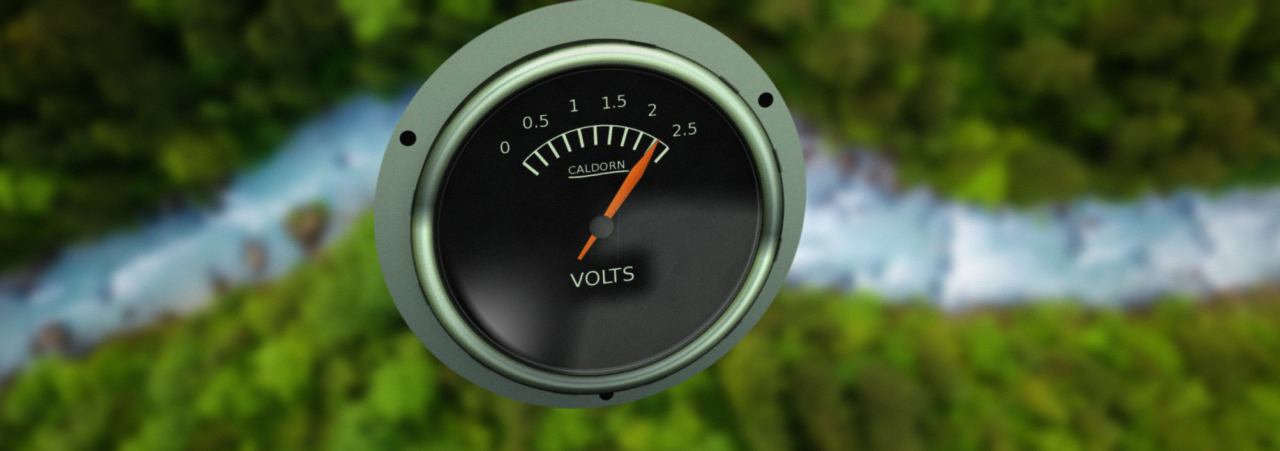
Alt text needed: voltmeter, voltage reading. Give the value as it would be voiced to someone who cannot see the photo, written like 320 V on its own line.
2.25 V
